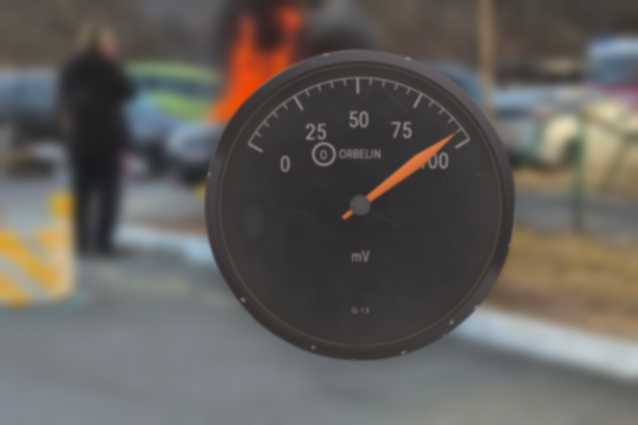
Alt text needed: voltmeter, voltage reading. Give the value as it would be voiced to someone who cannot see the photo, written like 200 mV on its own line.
95 mV
